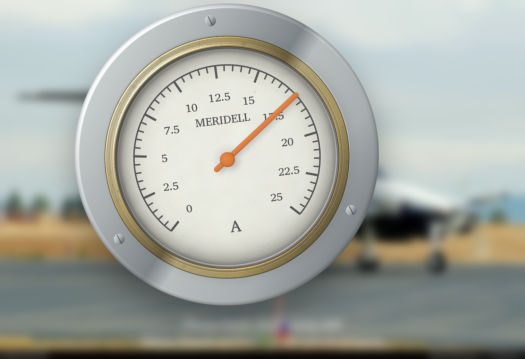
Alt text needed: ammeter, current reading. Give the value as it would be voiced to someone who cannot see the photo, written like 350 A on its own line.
17.5 A
